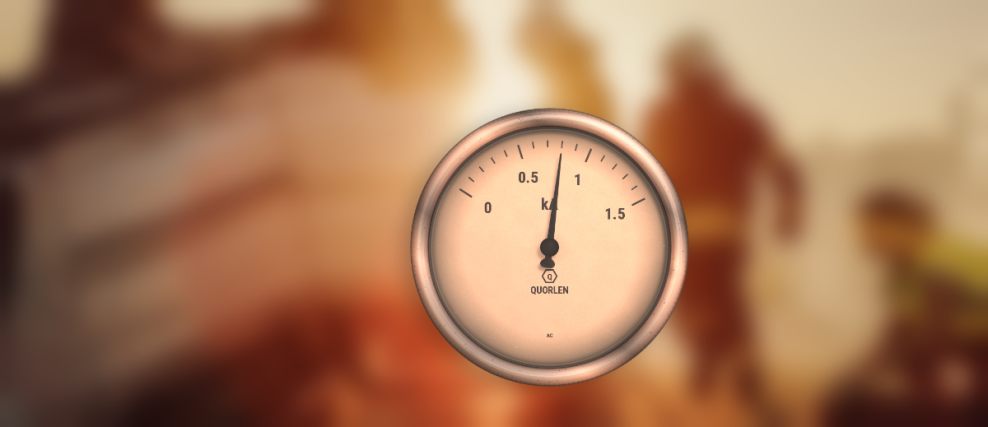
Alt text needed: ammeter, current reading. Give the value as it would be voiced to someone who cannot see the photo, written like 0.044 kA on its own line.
0.8 kA
